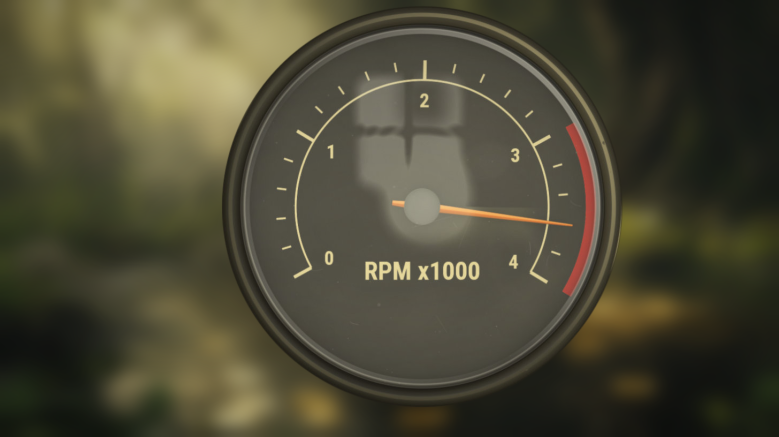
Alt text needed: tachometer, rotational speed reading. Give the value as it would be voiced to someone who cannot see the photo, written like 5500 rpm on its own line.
3600 rpm
